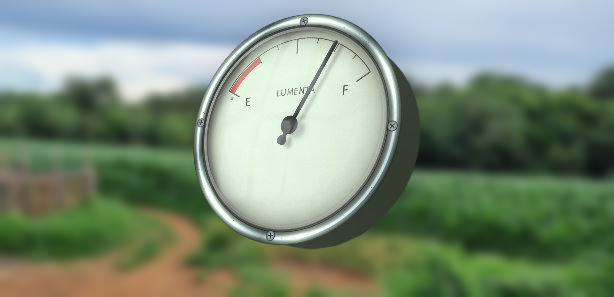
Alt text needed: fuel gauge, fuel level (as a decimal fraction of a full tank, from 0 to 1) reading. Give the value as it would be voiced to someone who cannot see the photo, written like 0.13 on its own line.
0.75
